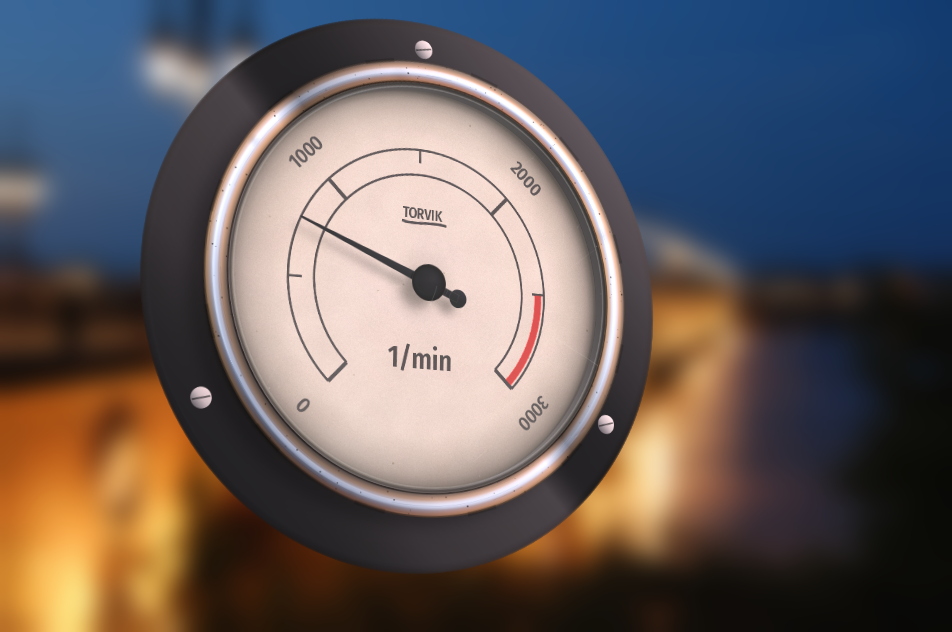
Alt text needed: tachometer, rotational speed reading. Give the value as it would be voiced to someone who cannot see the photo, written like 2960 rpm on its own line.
750 rpm
